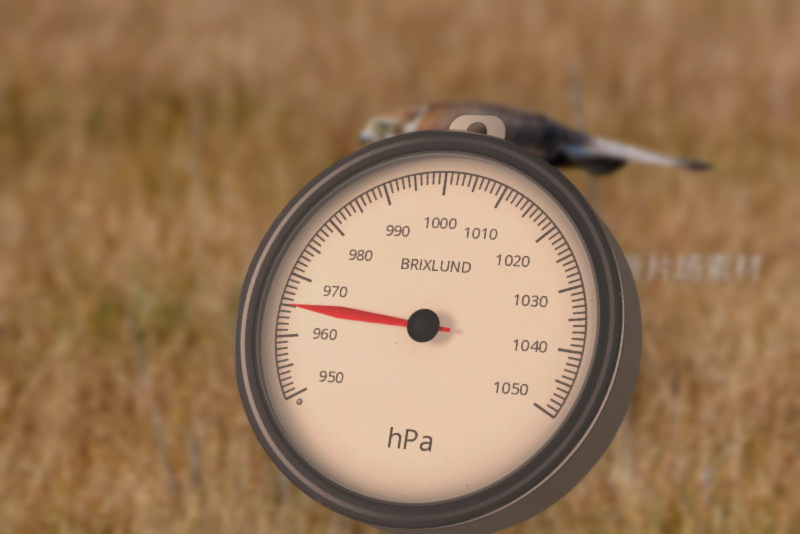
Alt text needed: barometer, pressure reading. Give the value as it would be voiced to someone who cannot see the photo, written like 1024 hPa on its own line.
965 hPa
